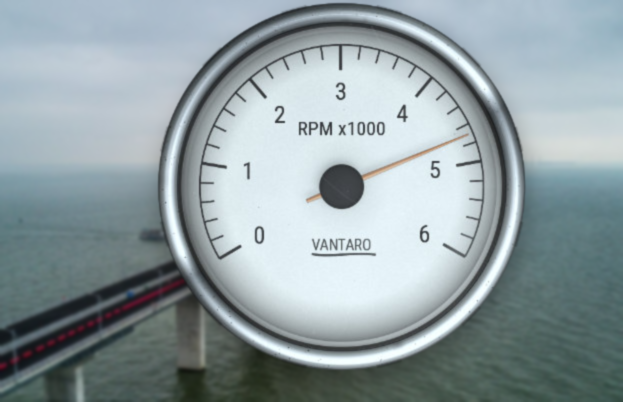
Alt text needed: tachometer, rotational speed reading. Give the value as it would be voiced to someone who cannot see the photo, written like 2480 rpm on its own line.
4700 rpm
